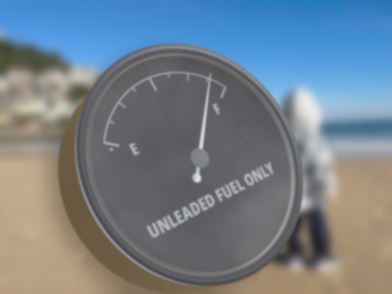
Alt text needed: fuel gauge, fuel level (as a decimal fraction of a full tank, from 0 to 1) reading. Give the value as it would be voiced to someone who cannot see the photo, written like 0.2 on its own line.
0.875
